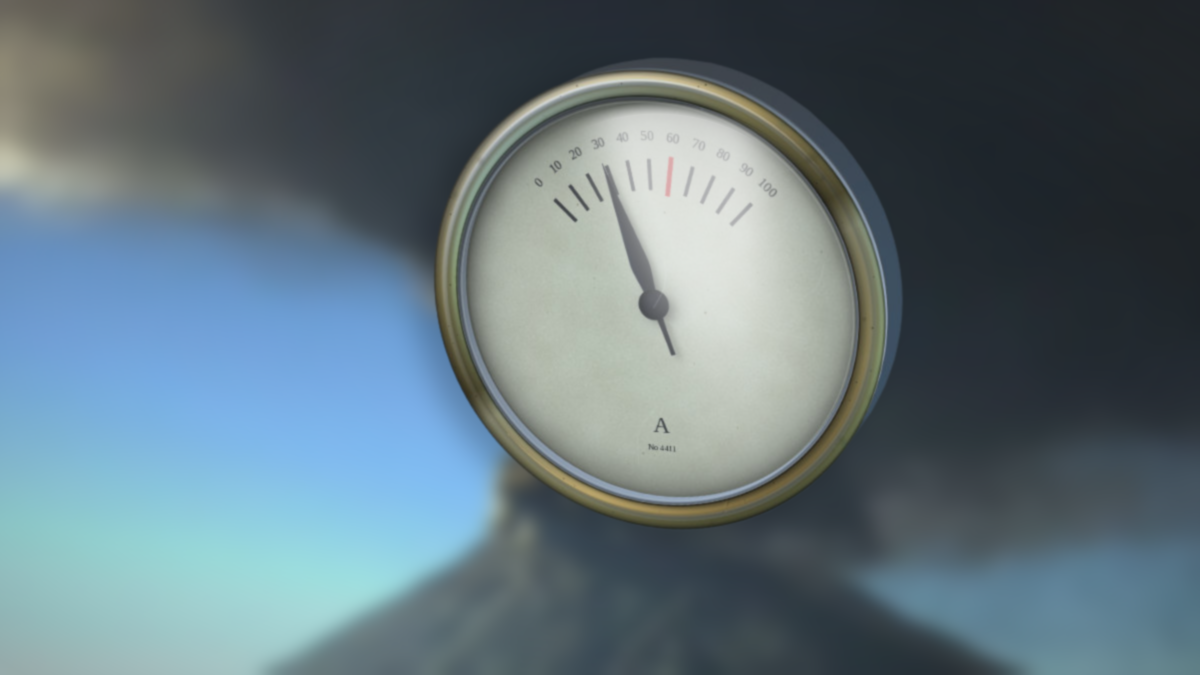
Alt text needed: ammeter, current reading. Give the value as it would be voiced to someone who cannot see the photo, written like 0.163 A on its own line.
30 A
